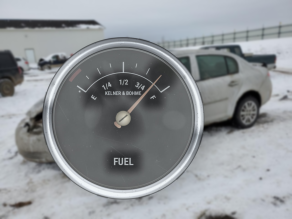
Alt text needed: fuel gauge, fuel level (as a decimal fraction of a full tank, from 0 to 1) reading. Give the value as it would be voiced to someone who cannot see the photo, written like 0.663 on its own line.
0.875
